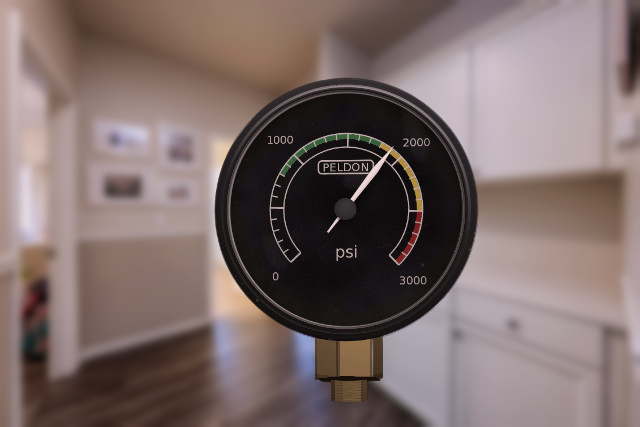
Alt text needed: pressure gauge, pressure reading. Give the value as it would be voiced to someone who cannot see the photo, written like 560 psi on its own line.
1900 psi
